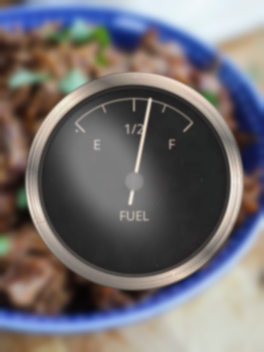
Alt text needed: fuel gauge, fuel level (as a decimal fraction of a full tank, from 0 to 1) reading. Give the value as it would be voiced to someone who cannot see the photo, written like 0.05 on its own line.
0.625
